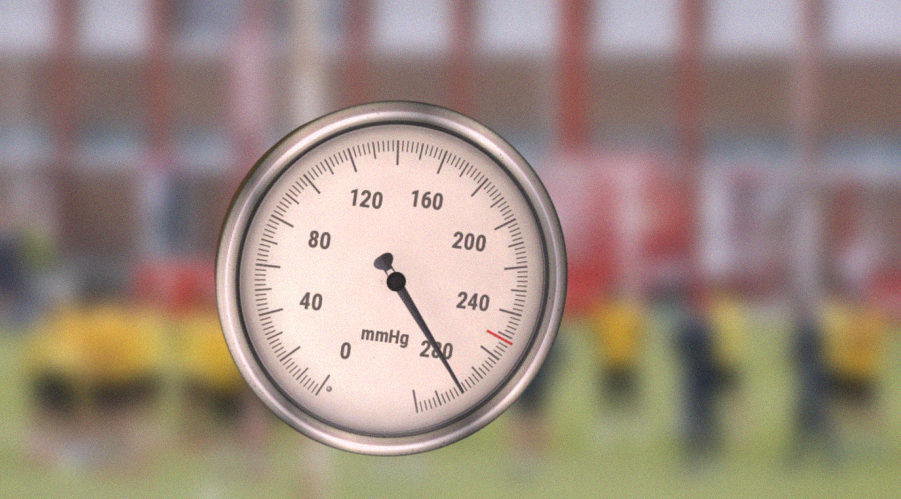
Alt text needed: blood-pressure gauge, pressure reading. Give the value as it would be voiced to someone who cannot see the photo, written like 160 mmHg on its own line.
280 mmHg
